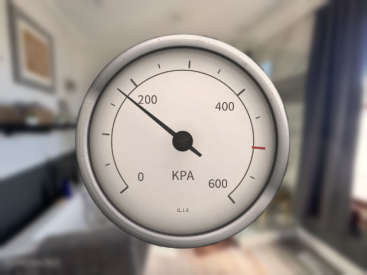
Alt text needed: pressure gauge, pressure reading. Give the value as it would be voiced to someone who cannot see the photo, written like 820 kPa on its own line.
175 kPa
